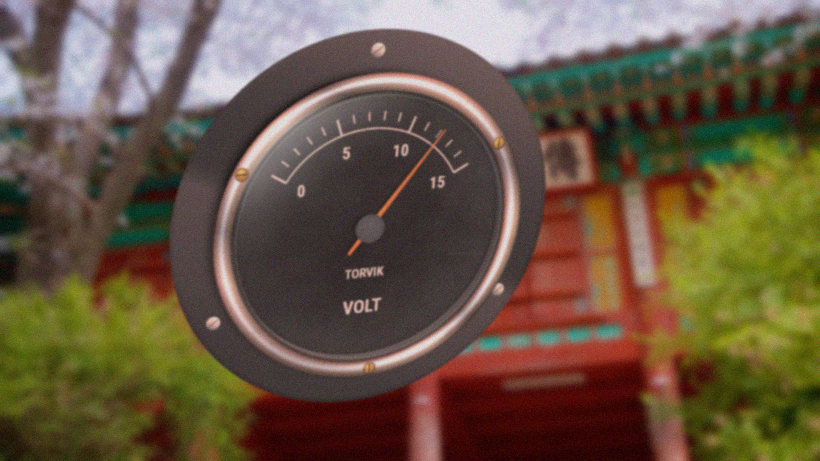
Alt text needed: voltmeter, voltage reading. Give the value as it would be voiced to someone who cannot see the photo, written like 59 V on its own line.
12 V
